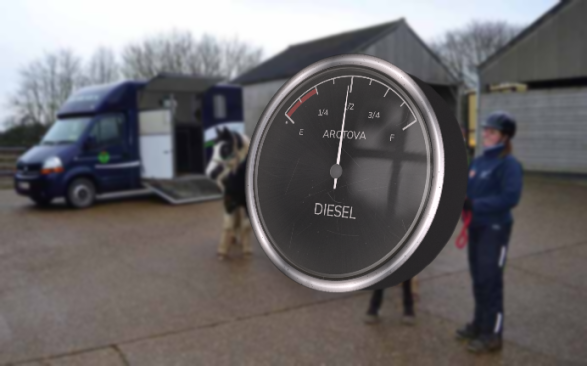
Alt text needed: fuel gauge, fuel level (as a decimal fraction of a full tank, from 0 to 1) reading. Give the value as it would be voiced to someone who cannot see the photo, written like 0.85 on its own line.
0.5
